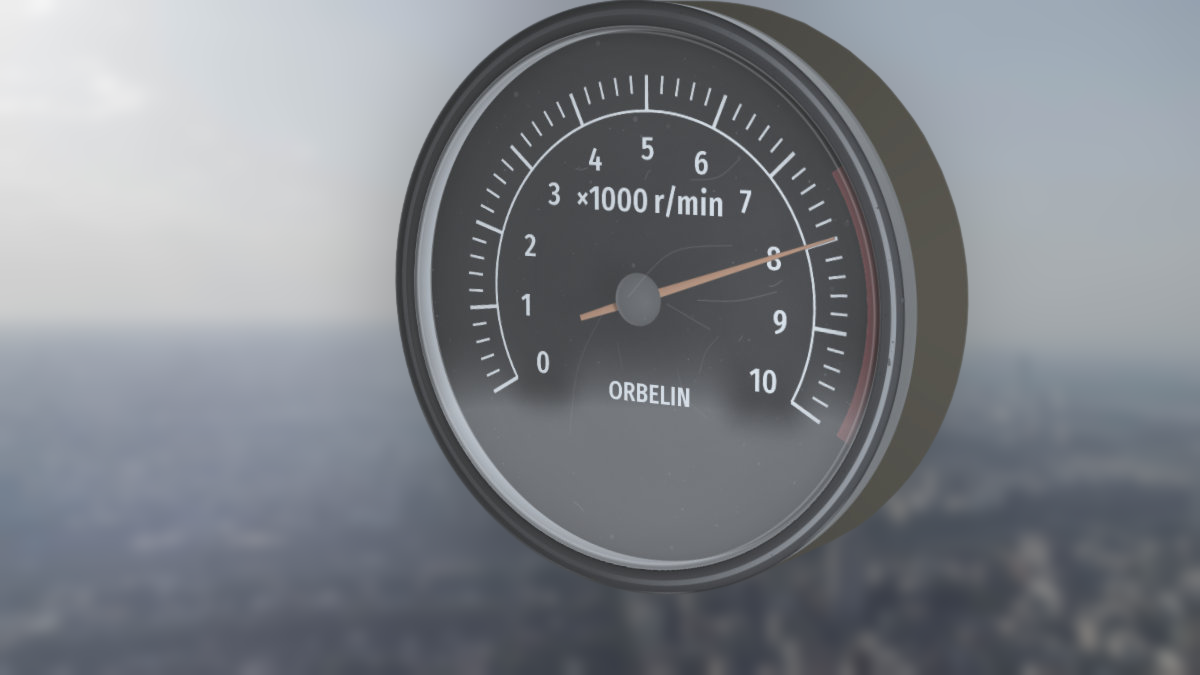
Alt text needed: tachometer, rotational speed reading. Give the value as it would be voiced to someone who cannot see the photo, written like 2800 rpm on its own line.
8000 rpm
